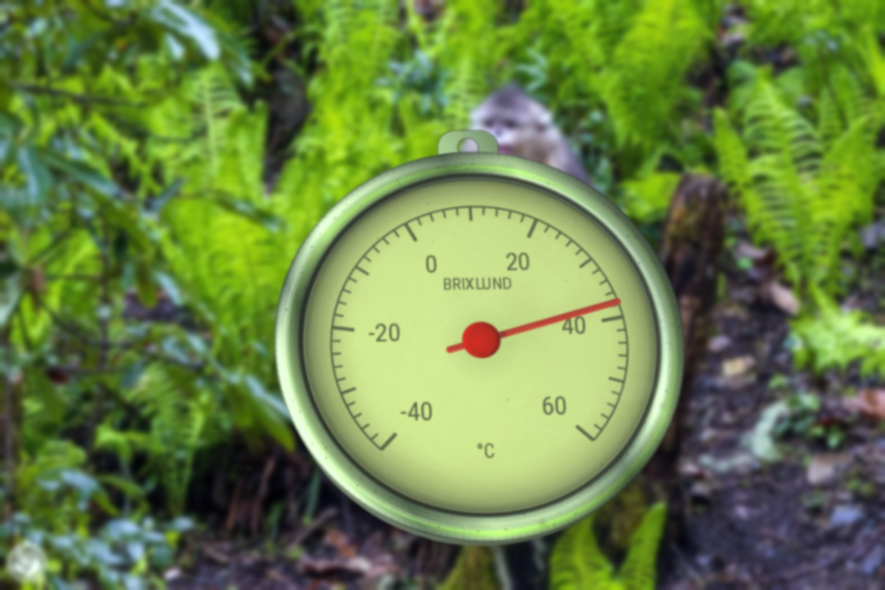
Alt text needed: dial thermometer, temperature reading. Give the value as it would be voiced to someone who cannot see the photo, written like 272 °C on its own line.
38 °C
